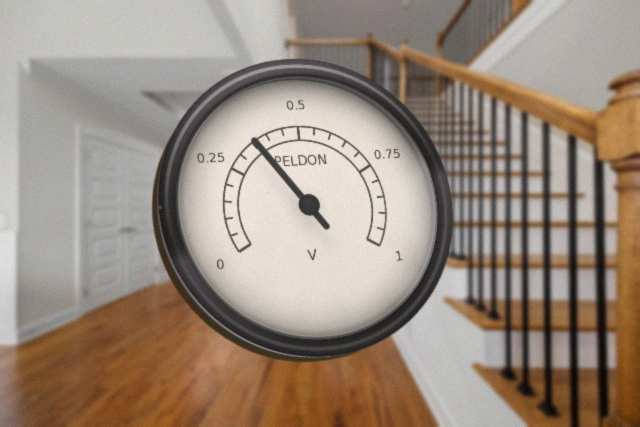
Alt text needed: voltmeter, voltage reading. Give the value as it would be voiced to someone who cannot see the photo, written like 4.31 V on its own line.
0.35 V
